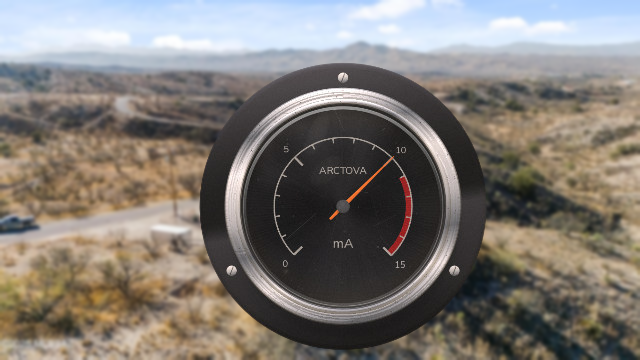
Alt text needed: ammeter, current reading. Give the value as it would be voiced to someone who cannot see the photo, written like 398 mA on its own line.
10 mA
